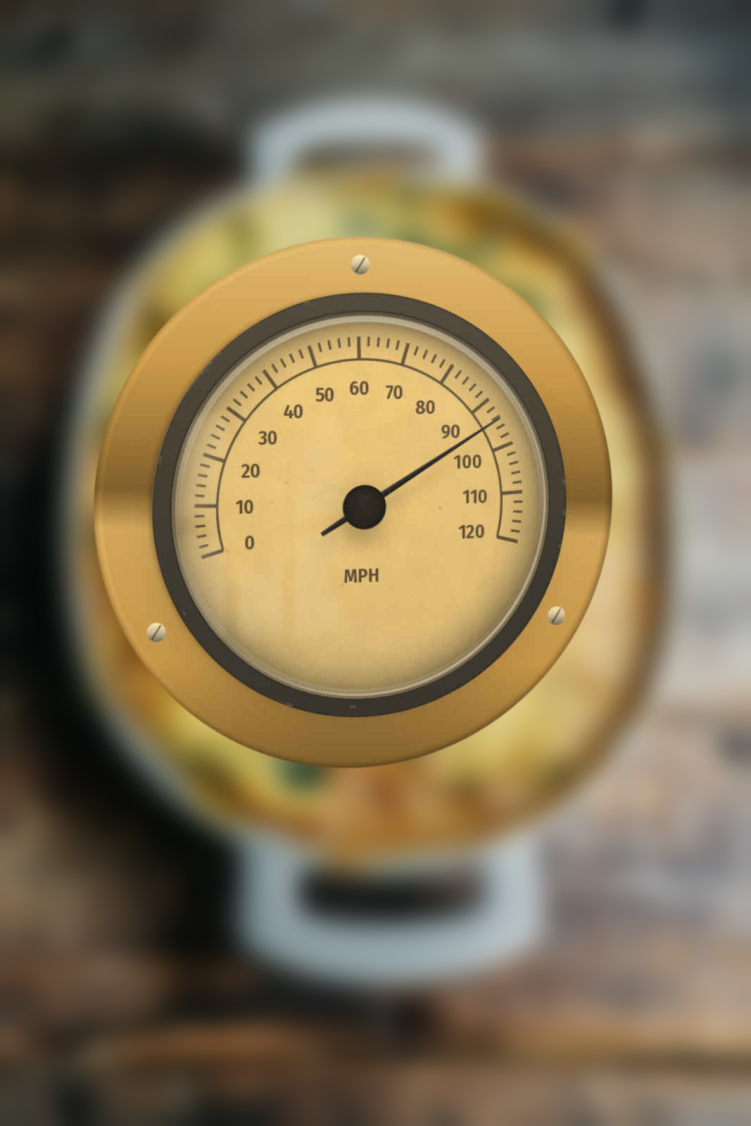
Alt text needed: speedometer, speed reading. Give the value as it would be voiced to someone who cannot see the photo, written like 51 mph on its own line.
94 mph
